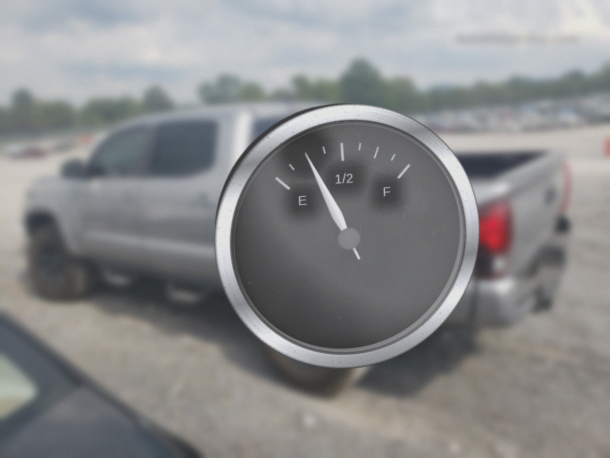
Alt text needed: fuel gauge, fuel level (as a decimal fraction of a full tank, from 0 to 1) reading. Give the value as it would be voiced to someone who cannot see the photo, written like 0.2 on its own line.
0.25
